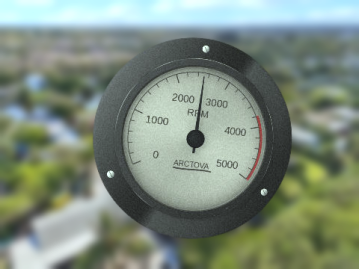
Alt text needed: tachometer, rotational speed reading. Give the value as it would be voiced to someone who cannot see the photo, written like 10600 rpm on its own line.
2500 rpm
